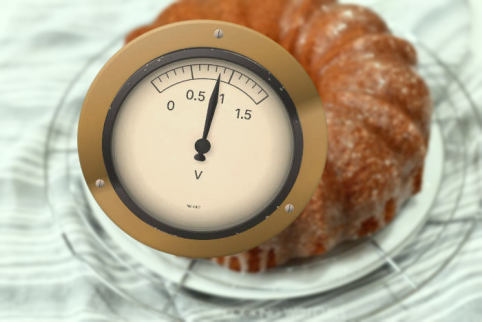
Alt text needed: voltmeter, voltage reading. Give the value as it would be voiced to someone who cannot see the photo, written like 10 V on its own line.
0.85 V
